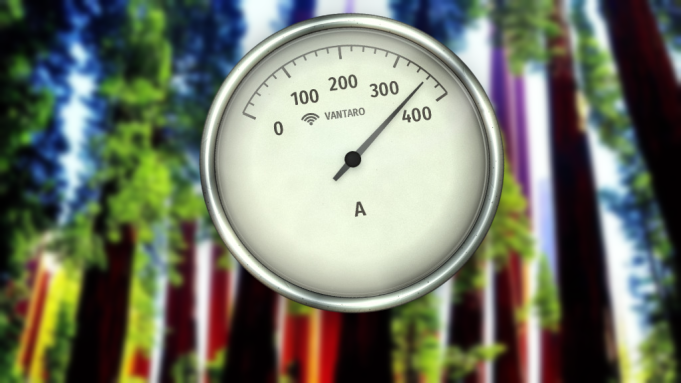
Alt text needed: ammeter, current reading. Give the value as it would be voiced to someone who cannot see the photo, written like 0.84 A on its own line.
360 A
